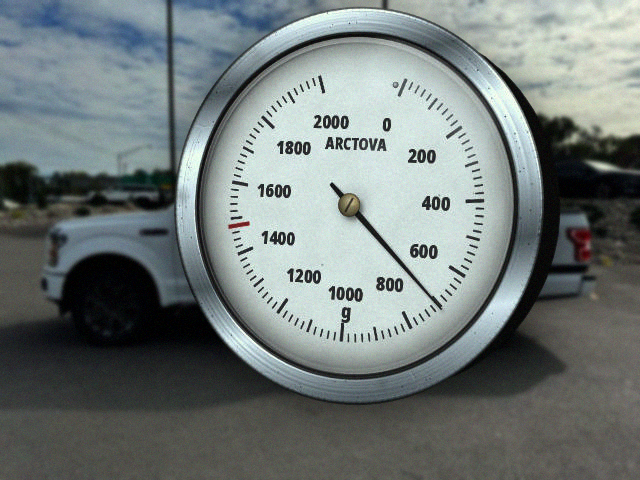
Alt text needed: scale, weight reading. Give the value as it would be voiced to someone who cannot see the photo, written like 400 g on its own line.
700 g
